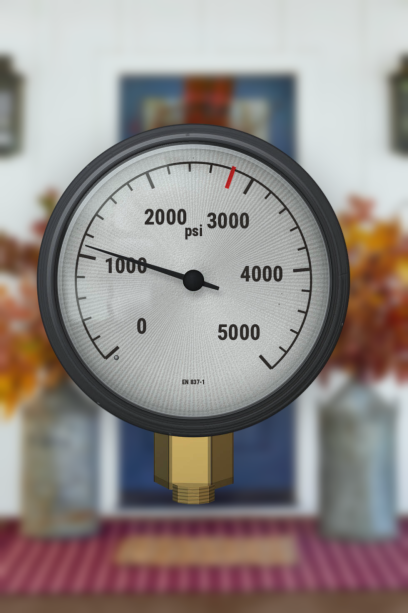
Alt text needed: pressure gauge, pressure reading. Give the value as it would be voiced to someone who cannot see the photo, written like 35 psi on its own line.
1100 psi
